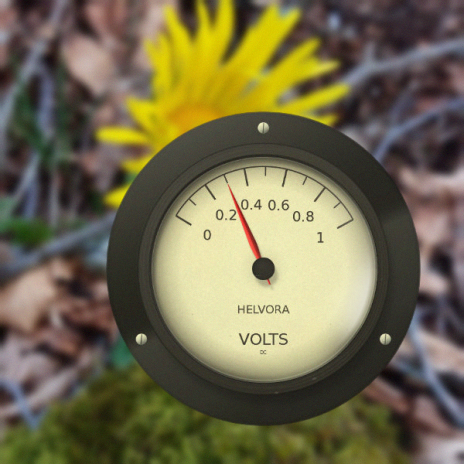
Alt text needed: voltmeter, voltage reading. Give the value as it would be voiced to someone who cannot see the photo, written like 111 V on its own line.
0.3 V
